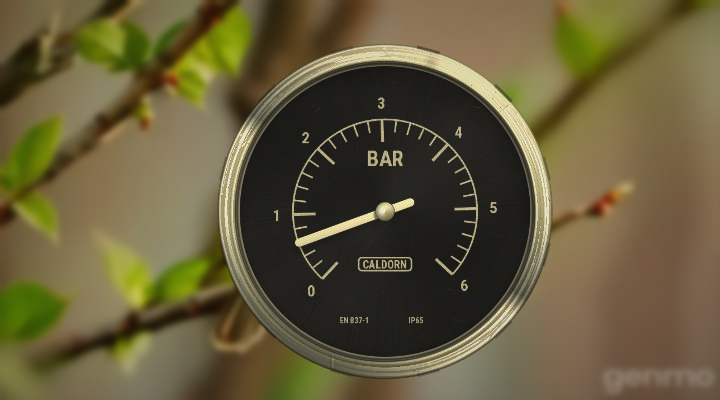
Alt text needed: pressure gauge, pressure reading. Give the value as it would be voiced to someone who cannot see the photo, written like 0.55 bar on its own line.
0.6 bar
